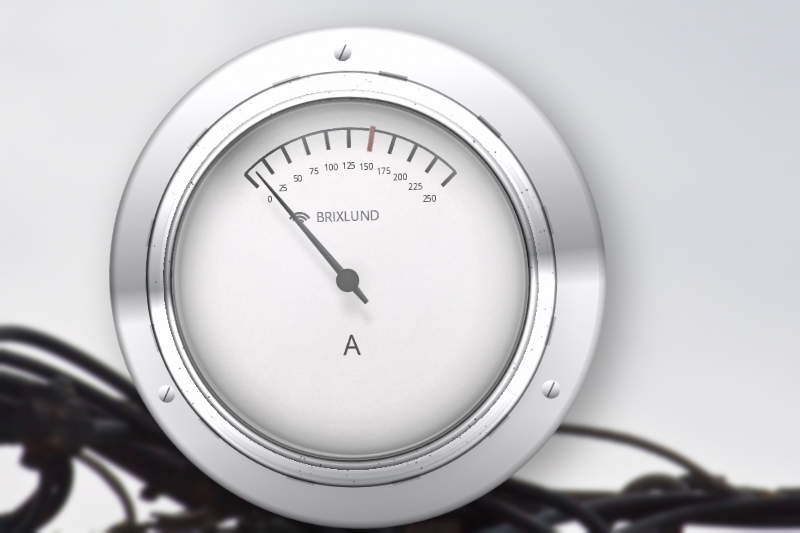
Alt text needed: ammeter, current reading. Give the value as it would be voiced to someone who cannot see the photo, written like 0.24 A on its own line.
12.5 A
